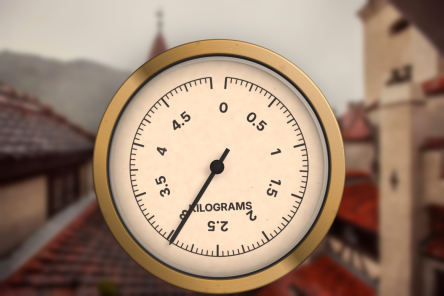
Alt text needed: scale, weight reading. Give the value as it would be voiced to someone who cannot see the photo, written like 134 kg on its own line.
2.95 kg
